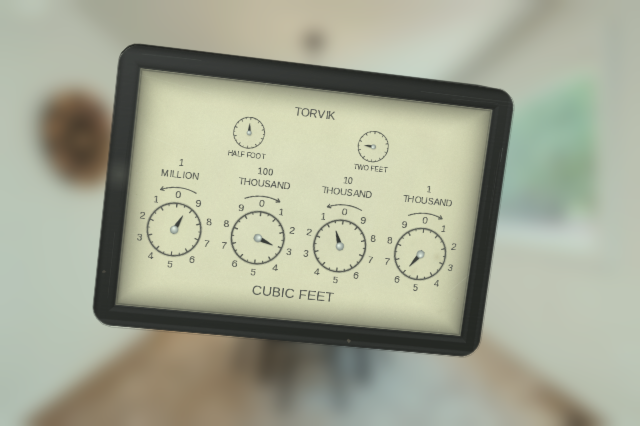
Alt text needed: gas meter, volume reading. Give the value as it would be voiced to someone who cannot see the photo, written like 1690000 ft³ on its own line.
930600 ft³
